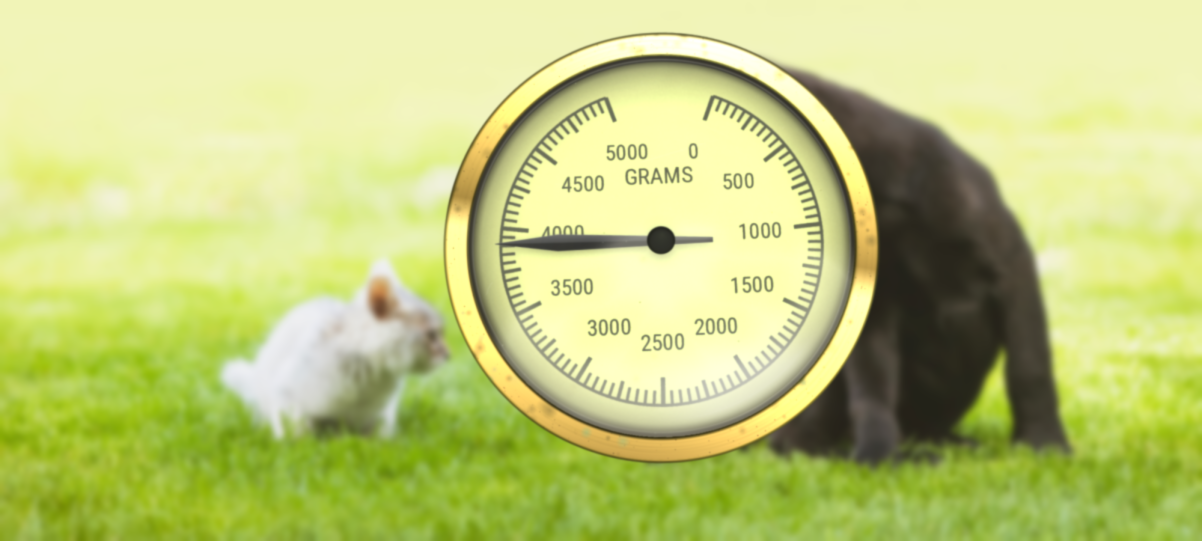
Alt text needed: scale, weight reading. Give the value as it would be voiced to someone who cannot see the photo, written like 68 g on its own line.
3900 g
